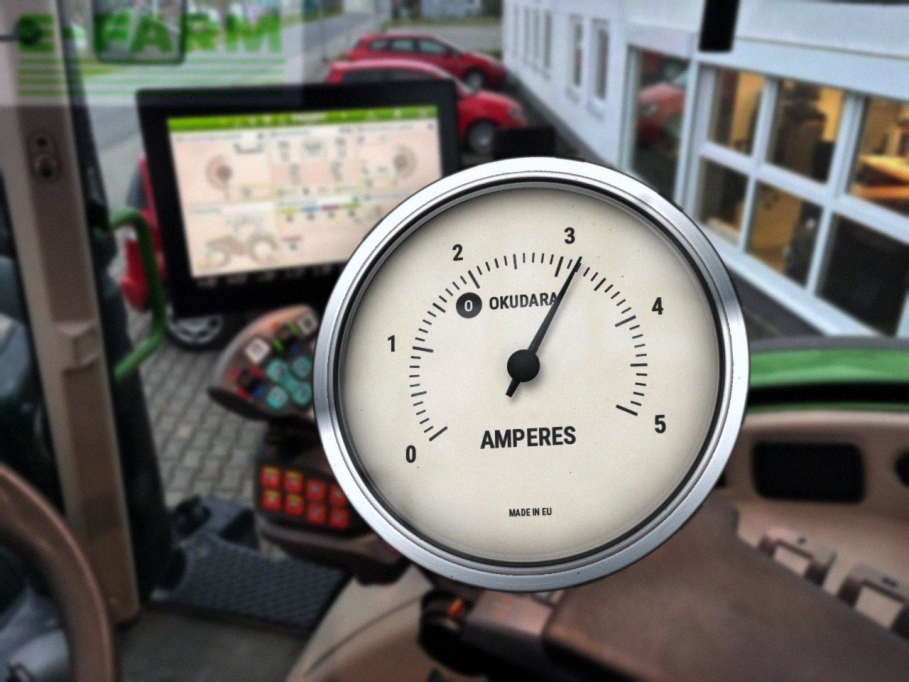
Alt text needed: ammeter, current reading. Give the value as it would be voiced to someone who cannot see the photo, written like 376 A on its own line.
3.2 A
